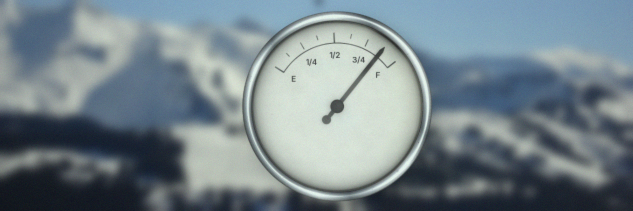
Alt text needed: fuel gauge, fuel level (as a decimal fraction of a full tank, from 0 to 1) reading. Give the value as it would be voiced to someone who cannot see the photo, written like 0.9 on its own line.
0.875
